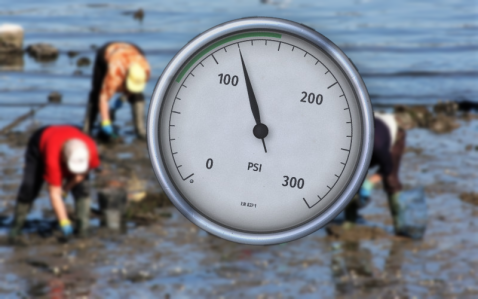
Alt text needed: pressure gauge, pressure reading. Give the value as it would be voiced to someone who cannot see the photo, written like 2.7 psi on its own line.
120 psi
